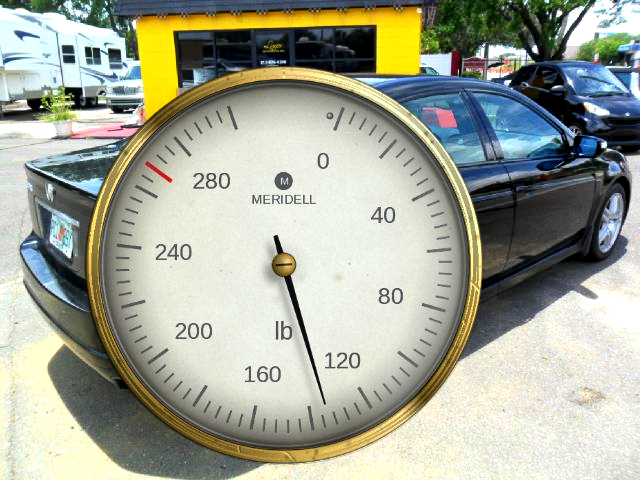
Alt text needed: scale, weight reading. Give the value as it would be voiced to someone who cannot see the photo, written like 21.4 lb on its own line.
134 lb
